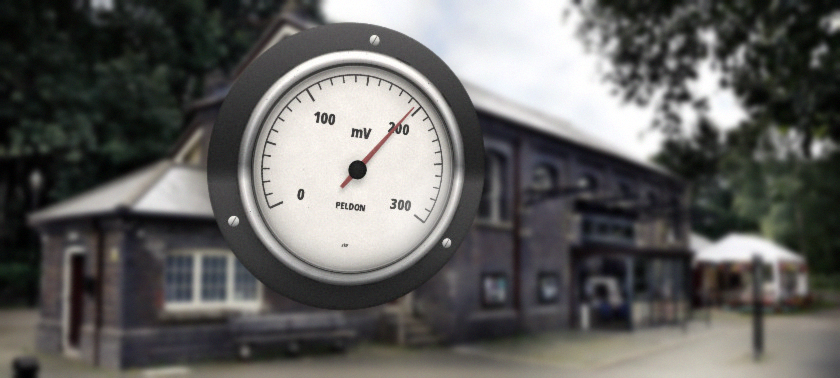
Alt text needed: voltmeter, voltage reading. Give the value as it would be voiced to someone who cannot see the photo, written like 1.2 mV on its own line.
195 mV
